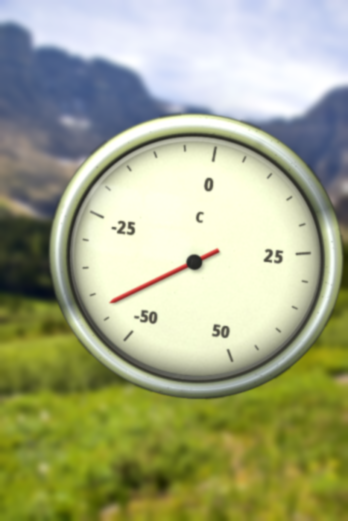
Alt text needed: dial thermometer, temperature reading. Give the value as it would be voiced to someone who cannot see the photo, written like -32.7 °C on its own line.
-42.5 °C
